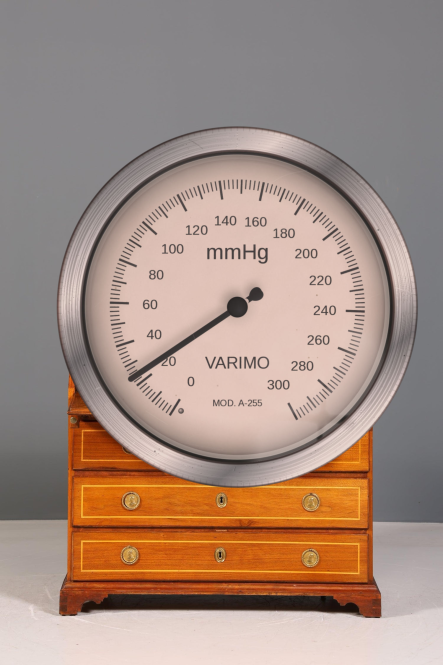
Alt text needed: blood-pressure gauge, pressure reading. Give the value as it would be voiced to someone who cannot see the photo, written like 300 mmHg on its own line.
24 mmHg
